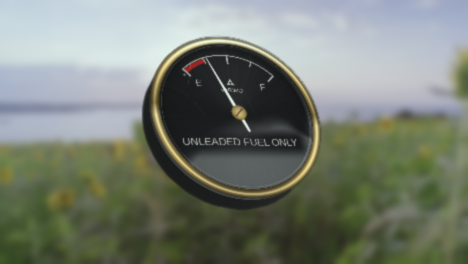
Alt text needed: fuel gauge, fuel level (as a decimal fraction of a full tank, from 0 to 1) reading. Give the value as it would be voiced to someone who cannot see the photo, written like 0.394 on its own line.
0.25
